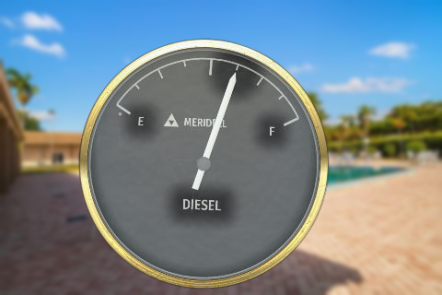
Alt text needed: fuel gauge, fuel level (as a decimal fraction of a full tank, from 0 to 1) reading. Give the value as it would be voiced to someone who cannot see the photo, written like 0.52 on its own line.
0.625
